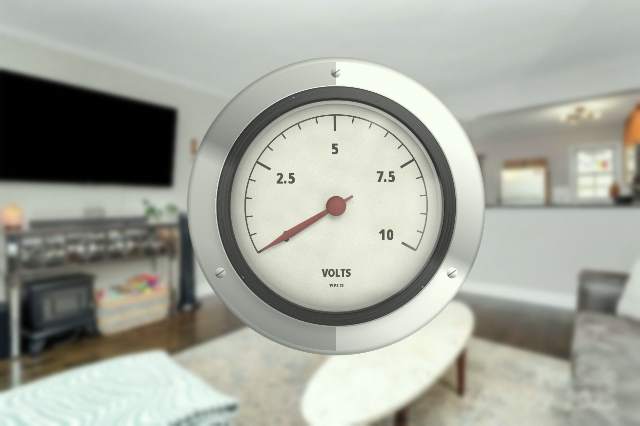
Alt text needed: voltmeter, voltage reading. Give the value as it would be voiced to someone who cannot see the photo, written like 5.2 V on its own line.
0 V
